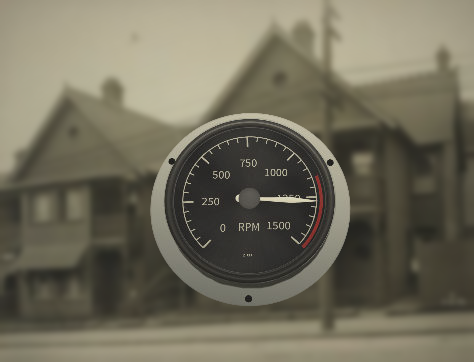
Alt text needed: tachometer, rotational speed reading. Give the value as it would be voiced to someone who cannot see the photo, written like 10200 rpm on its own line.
1275 rpm
